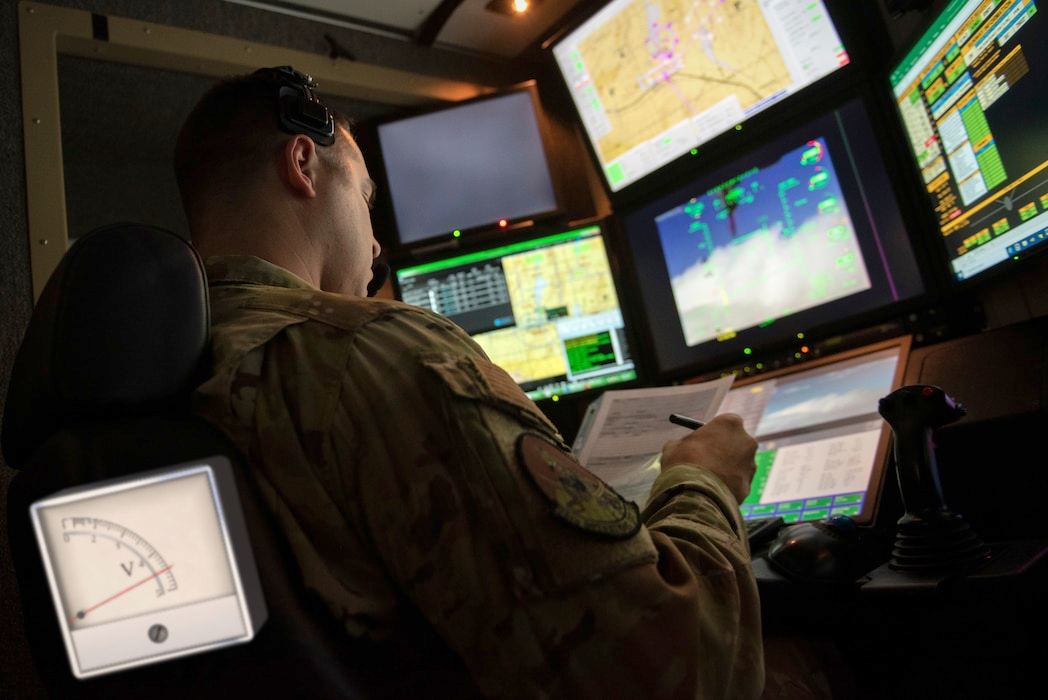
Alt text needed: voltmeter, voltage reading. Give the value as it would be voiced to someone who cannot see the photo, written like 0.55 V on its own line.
4.5 V
